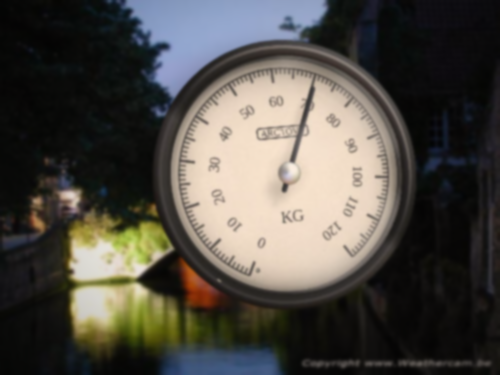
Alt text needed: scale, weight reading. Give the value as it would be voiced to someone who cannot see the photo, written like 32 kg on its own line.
70 kg
